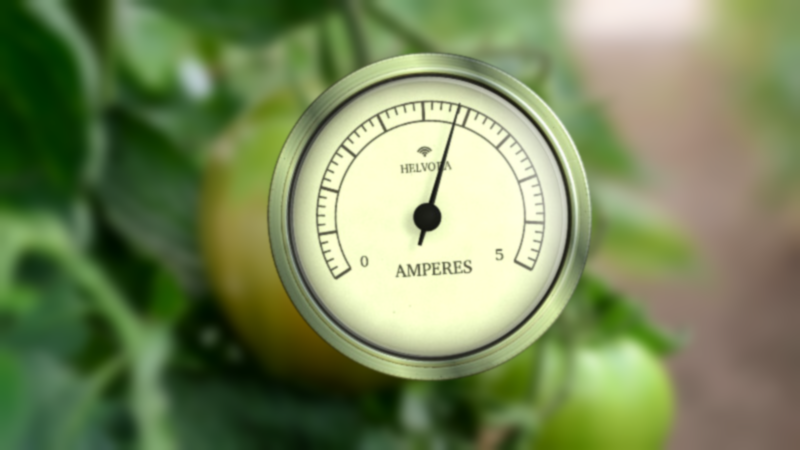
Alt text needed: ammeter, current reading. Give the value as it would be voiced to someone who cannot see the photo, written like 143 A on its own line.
2.9 A
